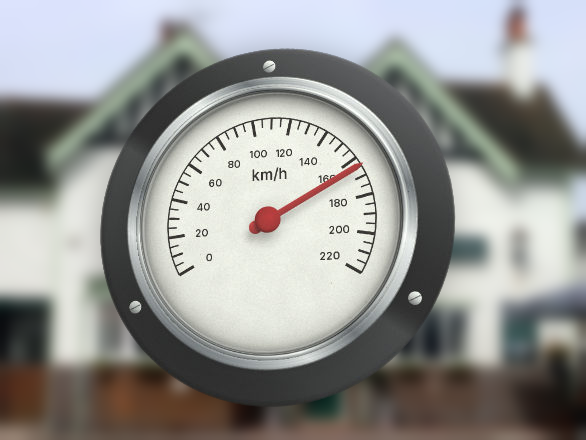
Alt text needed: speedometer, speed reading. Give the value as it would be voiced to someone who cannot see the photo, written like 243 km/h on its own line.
165 km/h
